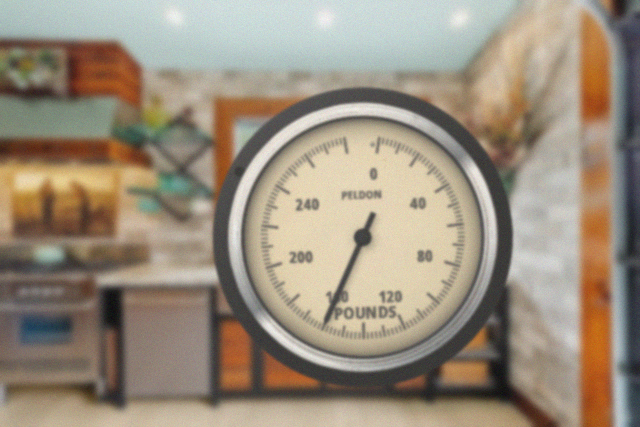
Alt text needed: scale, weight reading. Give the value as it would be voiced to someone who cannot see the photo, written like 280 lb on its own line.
160 lb
